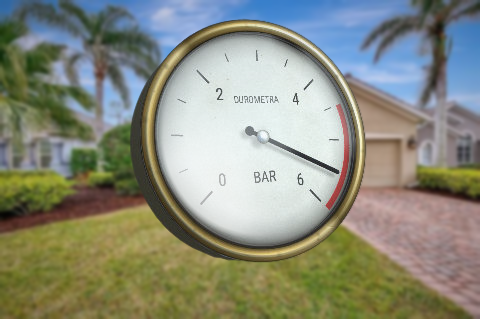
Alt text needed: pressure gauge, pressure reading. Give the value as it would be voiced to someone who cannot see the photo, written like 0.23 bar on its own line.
5.5 bar
